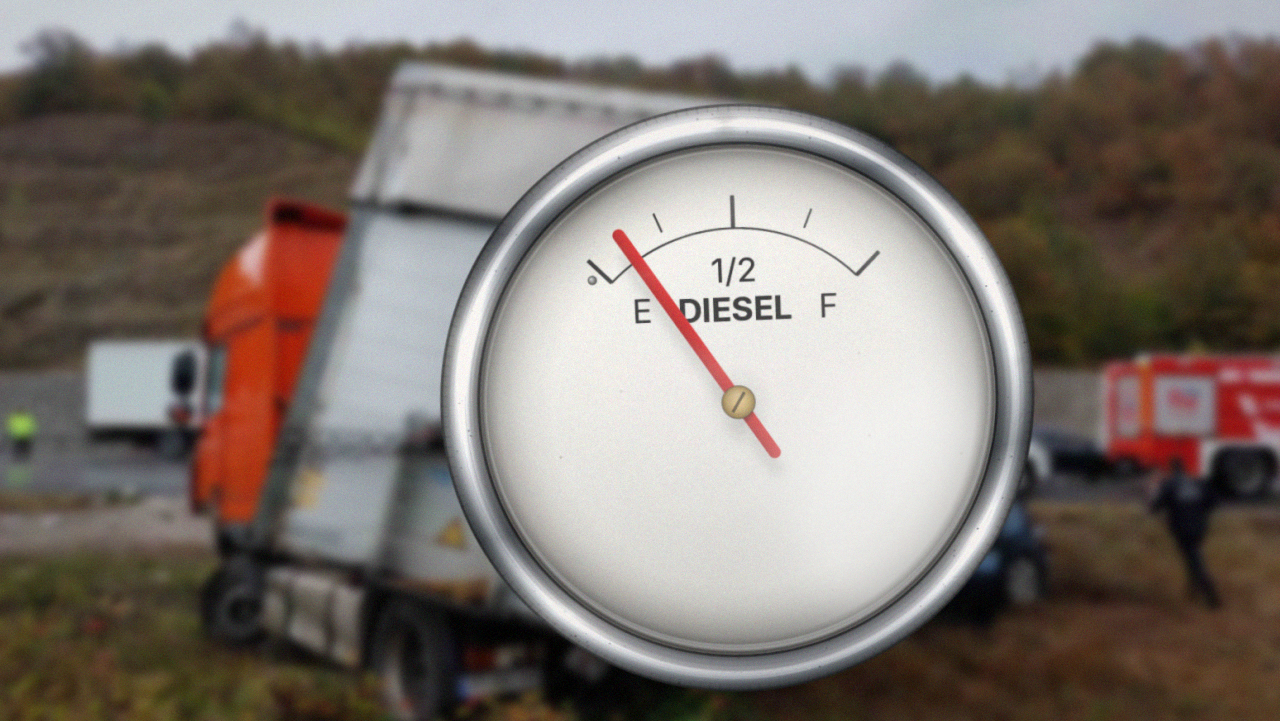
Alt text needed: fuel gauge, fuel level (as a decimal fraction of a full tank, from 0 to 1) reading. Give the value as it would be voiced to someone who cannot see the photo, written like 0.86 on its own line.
0.125
